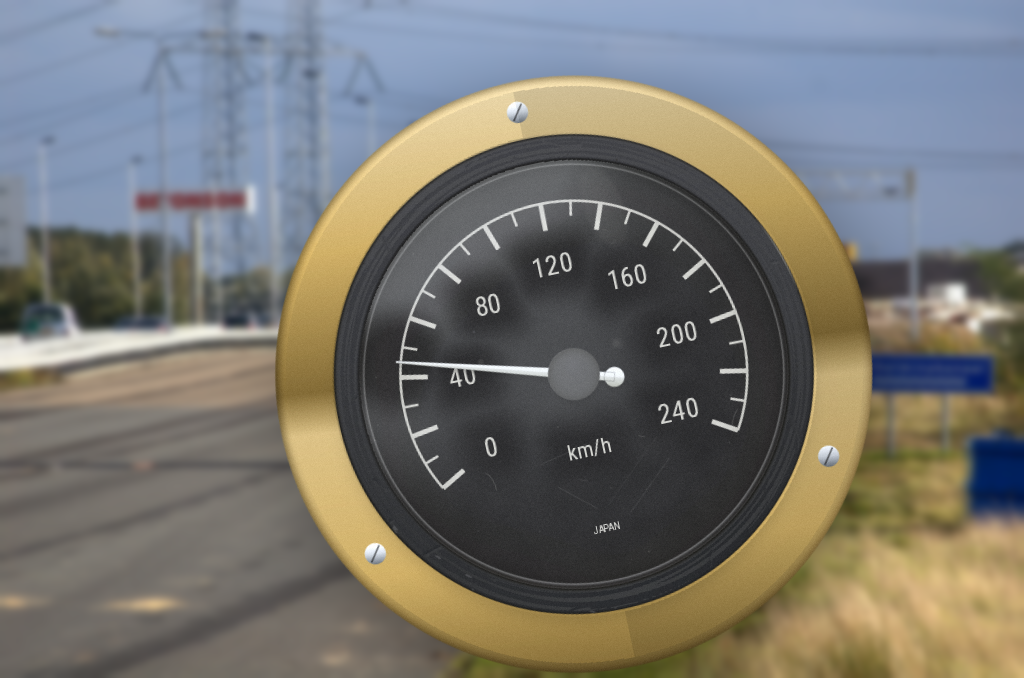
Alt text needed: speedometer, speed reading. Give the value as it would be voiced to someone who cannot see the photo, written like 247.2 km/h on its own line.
45 km/h
